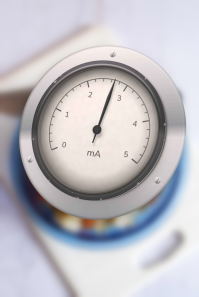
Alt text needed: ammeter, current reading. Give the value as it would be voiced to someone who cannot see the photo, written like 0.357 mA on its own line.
2.7 mA
